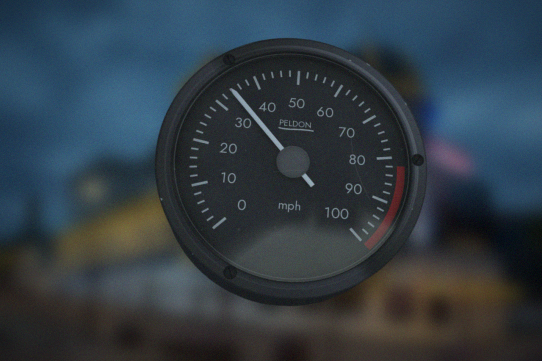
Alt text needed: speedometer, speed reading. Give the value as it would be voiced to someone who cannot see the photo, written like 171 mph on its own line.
34 mph
